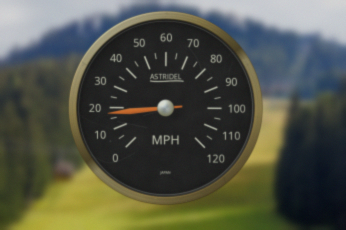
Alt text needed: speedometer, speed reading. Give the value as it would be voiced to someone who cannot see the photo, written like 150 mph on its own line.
17.5 mph
